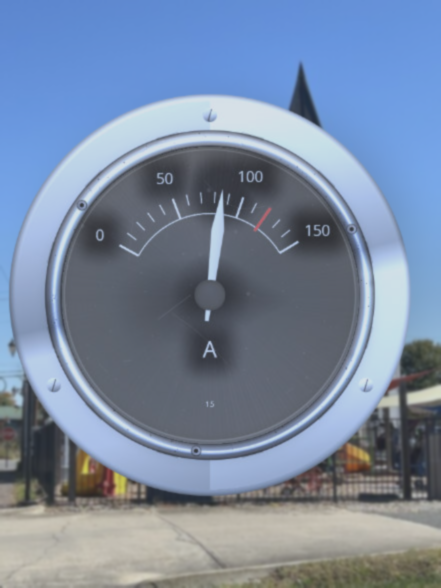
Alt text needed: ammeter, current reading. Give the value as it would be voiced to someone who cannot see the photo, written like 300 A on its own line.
85 A
